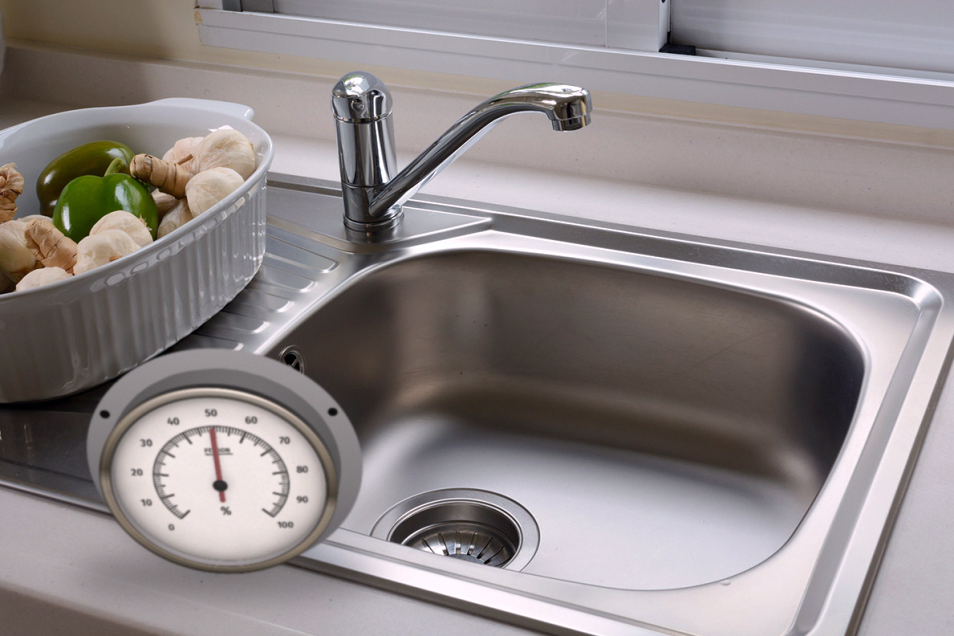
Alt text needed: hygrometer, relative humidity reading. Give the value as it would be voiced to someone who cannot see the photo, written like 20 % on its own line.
50 %
